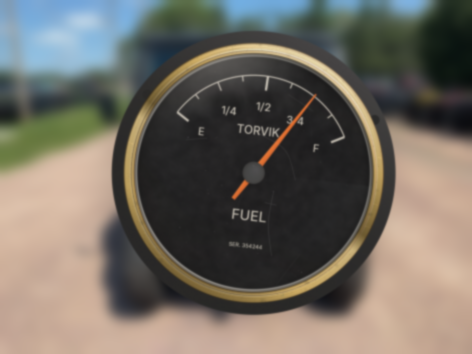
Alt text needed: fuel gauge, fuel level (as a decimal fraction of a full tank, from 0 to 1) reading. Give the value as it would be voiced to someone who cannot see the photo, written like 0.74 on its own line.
0.75
